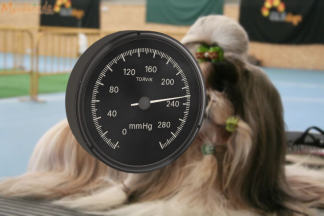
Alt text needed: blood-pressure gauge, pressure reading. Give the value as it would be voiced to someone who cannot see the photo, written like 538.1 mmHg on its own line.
230 mmHg
